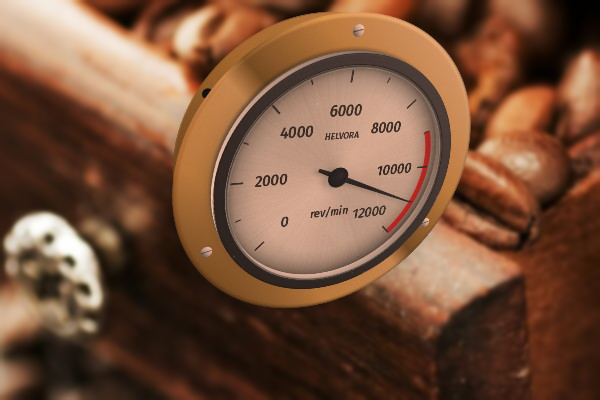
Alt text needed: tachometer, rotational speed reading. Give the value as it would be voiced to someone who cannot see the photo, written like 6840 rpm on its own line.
11000 rpm
